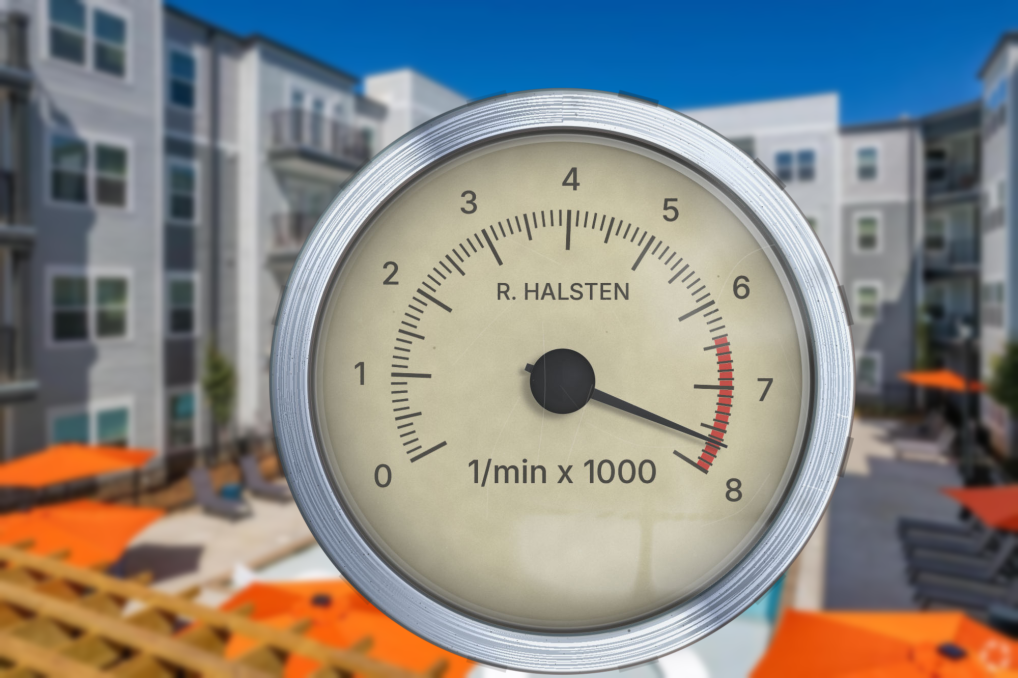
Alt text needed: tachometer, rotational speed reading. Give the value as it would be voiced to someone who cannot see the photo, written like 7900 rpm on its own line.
7650 rpm
